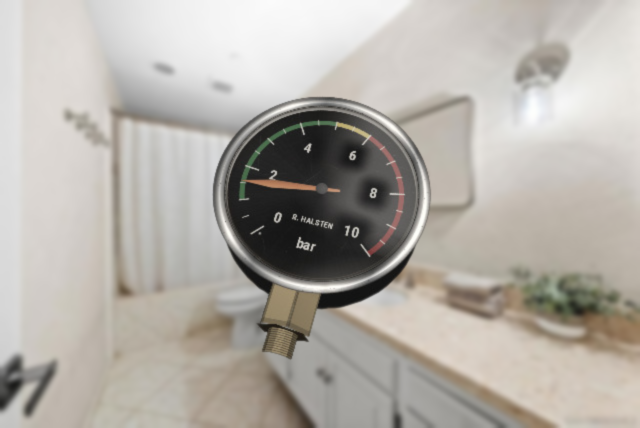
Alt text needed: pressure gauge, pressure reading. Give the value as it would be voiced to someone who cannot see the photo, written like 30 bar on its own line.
1.5 bar
